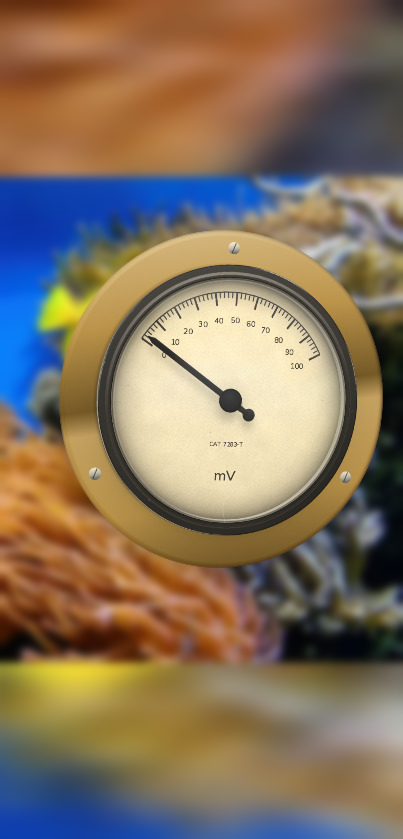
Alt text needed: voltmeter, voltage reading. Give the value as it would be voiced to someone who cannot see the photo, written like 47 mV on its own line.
2 mV
